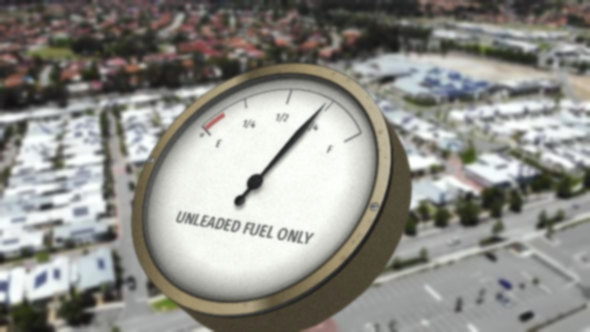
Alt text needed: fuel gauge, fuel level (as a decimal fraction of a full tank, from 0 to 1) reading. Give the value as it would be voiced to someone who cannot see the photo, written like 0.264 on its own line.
0.75
